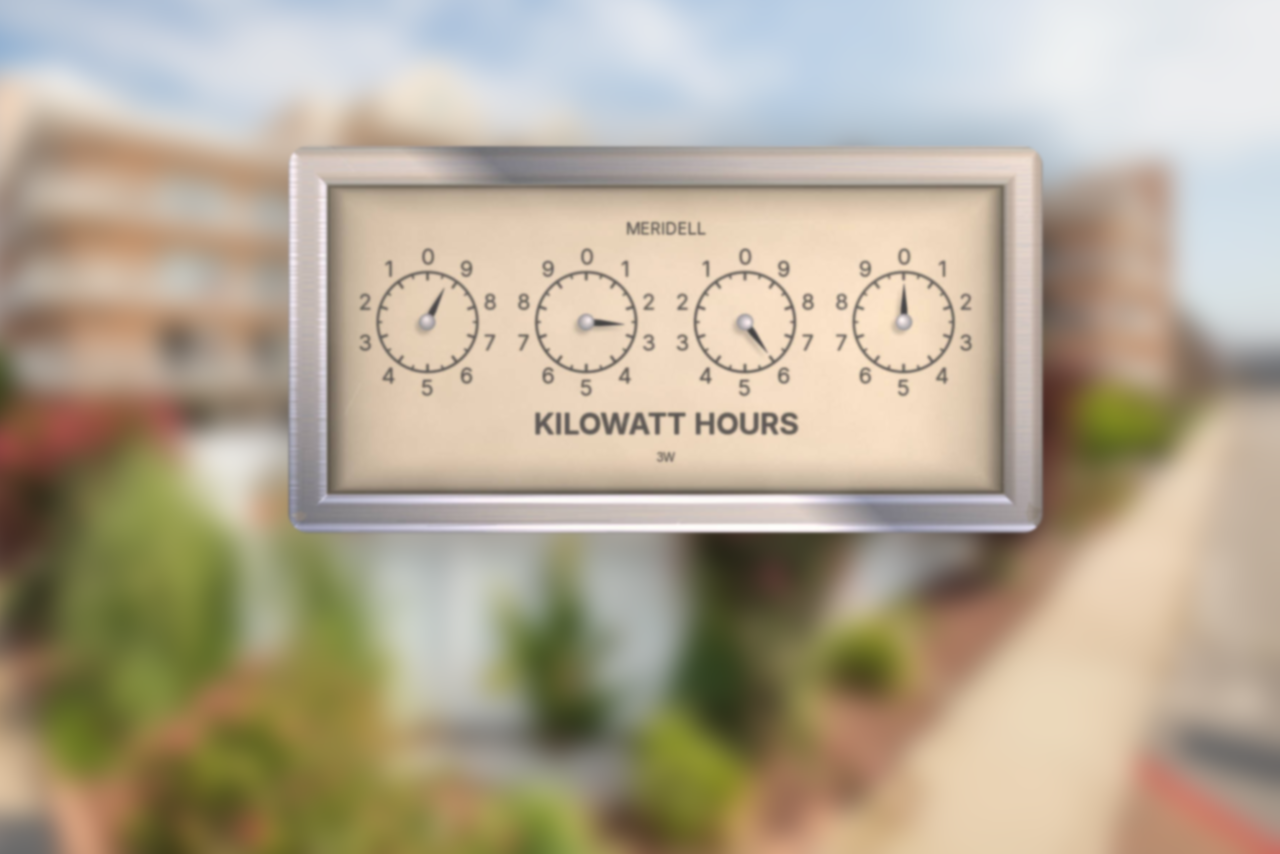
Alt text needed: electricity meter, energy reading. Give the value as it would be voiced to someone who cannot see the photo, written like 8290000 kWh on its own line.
9260 kWh
